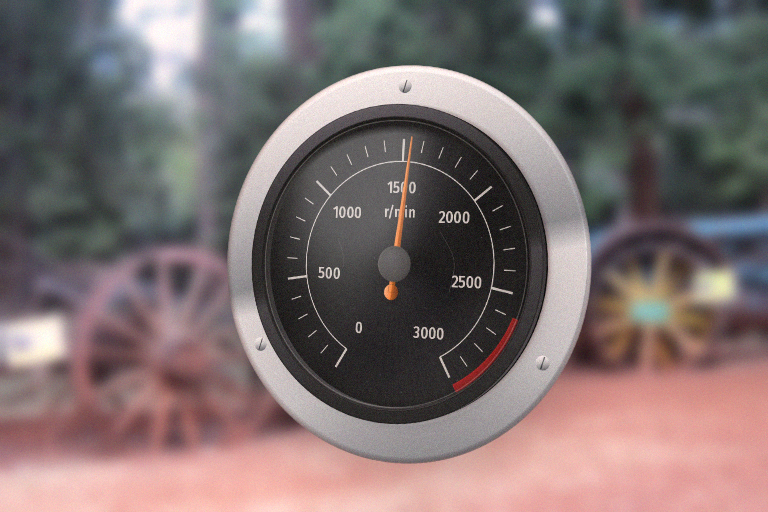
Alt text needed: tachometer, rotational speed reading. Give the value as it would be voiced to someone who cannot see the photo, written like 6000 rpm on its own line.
1550 rpm
